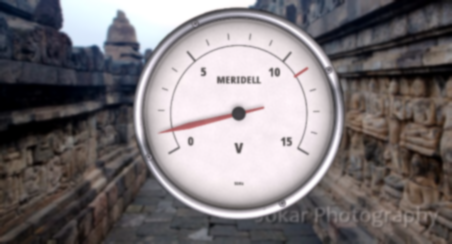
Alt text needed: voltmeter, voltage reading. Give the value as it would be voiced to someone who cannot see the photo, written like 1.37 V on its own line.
1 V
